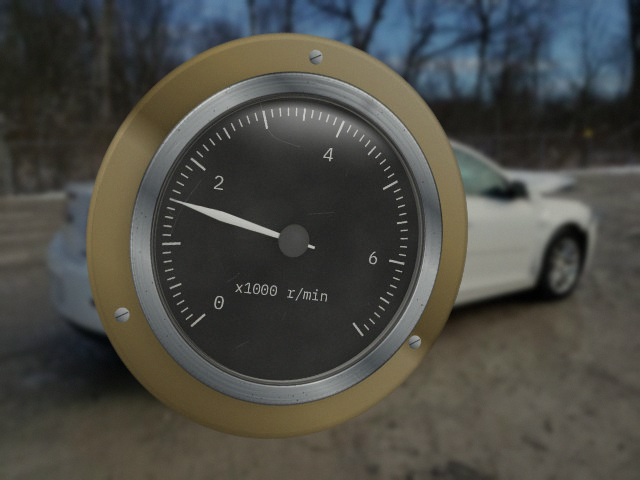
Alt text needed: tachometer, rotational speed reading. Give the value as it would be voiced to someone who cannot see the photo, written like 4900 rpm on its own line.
1500 rpm
